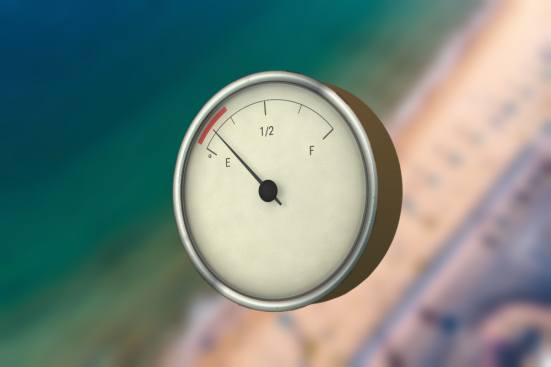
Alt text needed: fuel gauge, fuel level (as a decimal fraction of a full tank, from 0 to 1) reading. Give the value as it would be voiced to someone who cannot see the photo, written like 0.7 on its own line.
0.125
